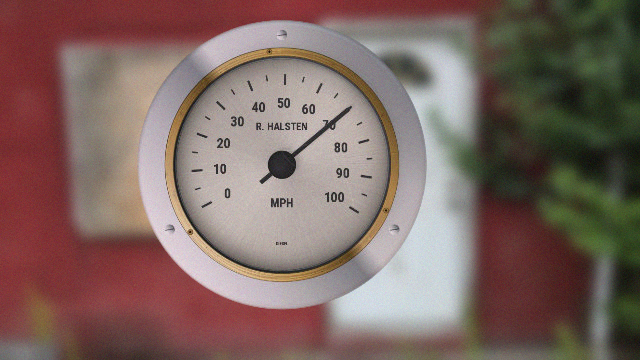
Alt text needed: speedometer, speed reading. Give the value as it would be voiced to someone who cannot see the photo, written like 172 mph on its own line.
70 mph
